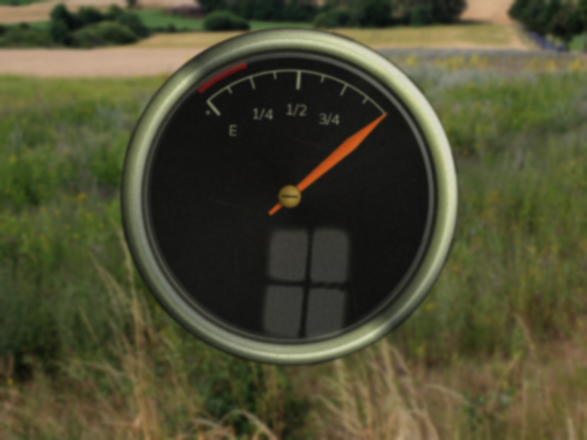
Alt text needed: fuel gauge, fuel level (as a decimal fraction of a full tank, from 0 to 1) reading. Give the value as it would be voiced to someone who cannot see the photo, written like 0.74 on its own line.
1
